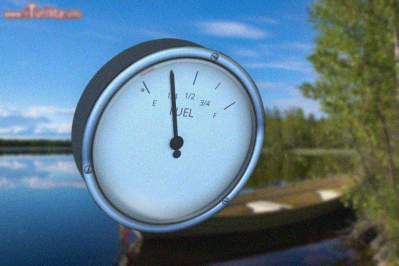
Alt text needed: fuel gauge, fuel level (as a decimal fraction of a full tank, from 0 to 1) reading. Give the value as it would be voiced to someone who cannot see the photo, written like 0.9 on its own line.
0.25
